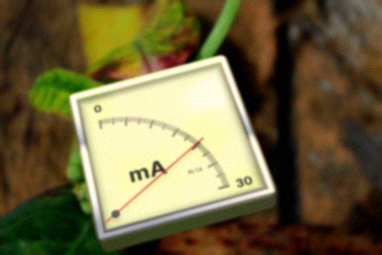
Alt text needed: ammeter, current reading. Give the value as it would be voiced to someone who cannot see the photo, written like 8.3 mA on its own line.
20 mA
